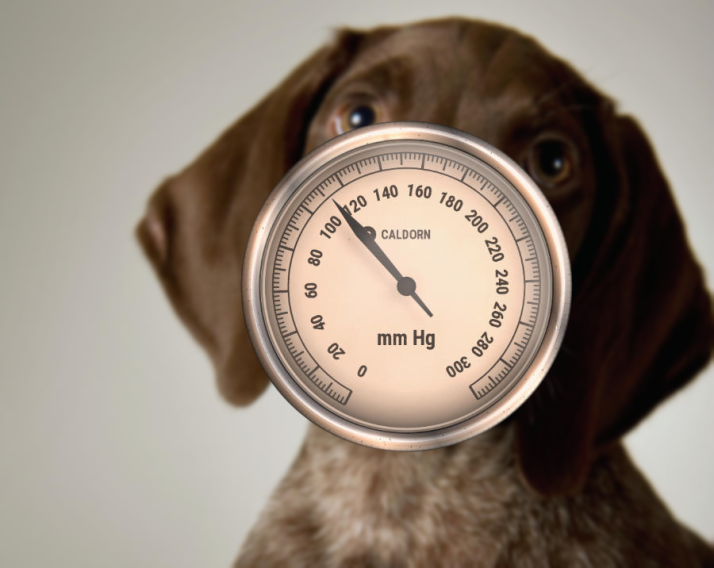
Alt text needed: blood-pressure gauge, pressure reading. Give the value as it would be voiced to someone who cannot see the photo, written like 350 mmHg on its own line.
112 mmHg
